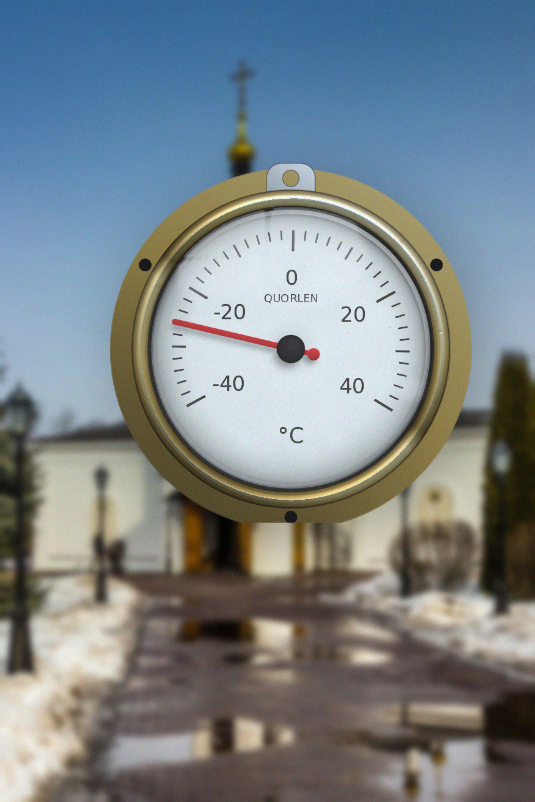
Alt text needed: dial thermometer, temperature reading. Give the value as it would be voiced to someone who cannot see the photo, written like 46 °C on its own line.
-26 °C
